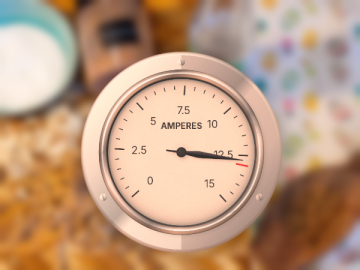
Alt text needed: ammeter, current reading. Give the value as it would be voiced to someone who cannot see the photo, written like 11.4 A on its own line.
12.75 A
